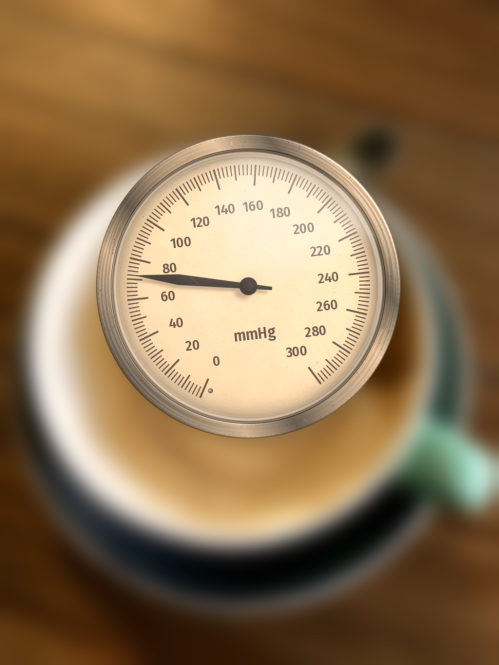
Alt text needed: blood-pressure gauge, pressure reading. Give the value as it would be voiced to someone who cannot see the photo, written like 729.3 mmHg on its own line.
72 mmHg
